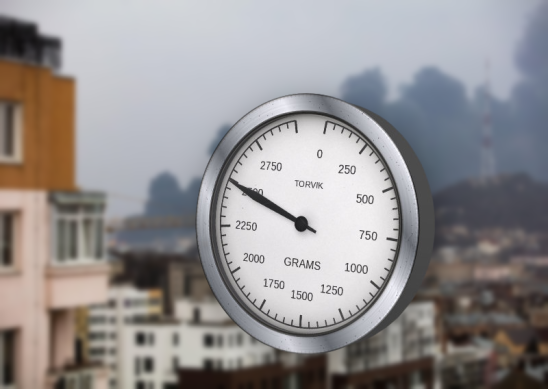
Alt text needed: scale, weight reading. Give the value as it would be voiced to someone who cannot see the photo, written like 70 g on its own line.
2500 g
